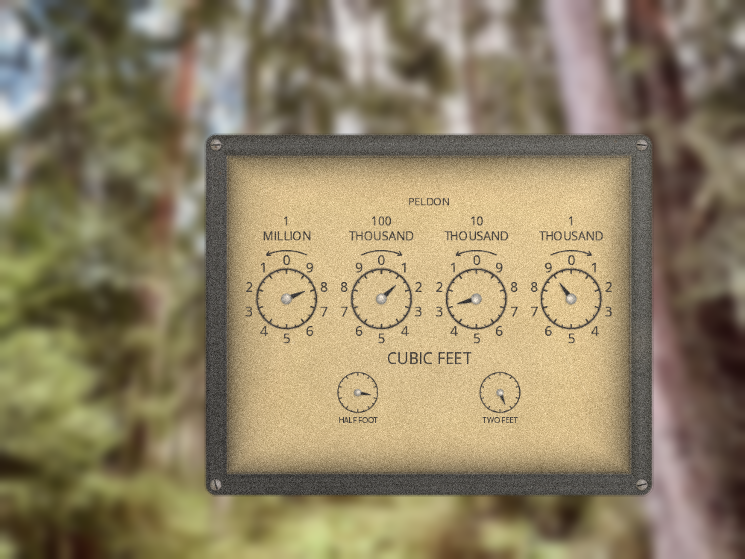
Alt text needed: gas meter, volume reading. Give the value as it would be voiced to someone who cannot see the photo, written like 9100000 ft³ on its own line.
812900 ft³
